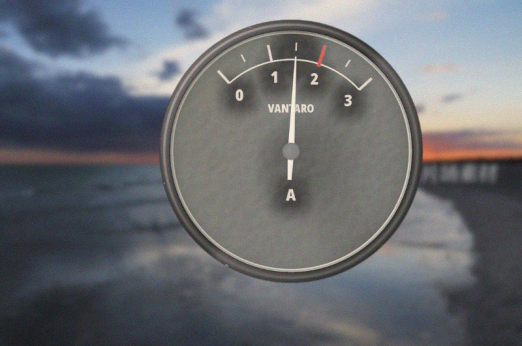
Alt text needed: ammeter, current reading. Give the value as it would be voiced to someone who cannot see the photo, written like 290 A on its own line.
1.5 A
